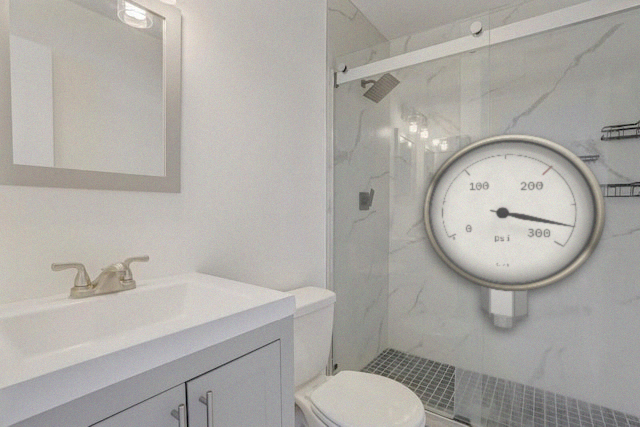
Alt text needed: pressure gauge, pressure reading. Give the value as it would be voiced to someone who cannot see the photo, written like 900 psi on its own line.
275 psi
